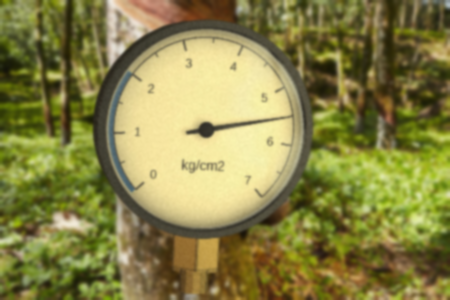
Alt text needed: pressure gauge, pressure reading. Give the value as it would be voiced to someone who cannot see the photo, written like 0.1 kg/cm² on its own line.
5.5 kg/cm²
